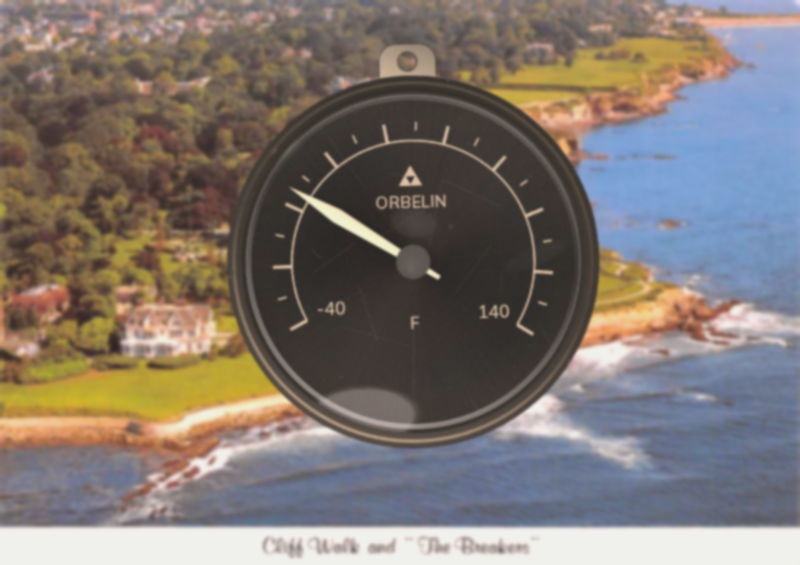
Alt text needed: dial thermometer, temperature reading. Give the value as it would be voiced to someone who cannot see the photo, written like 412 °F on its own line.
5 °F
